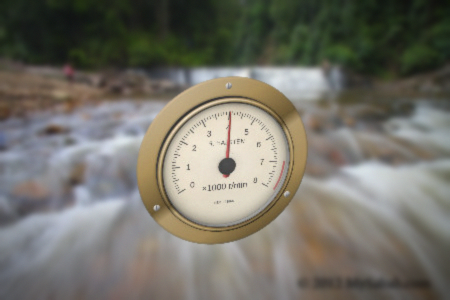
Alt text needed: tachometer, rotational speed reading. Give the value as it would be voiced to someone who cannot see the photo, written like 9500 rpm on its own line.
4000 rpm
